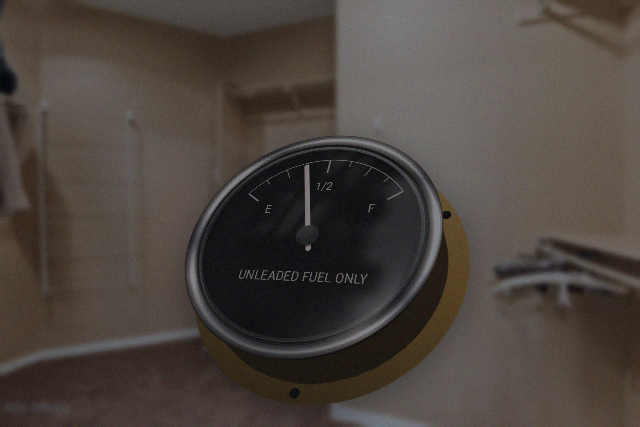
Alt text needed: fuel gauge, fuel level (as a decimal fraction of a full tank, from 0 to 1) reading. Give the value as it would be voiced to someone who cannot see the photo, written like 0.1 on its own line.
0.375
